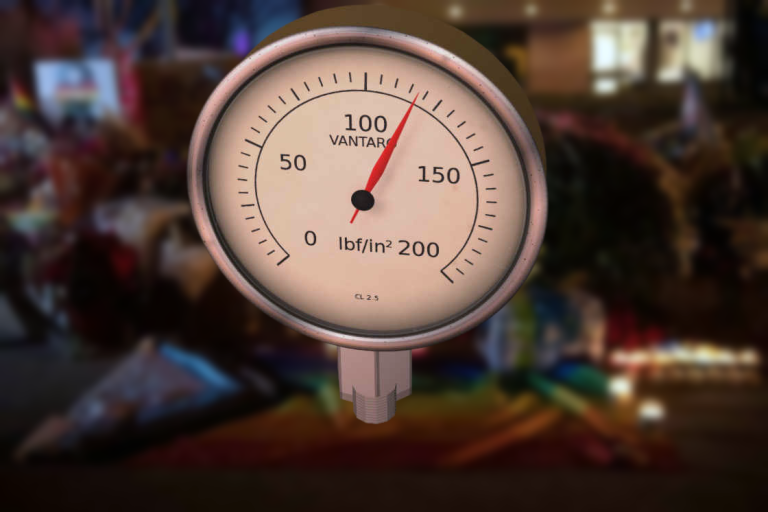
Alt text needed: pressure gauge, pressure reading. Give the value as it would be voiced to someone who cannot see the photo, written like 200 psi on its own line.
117.5 psi
